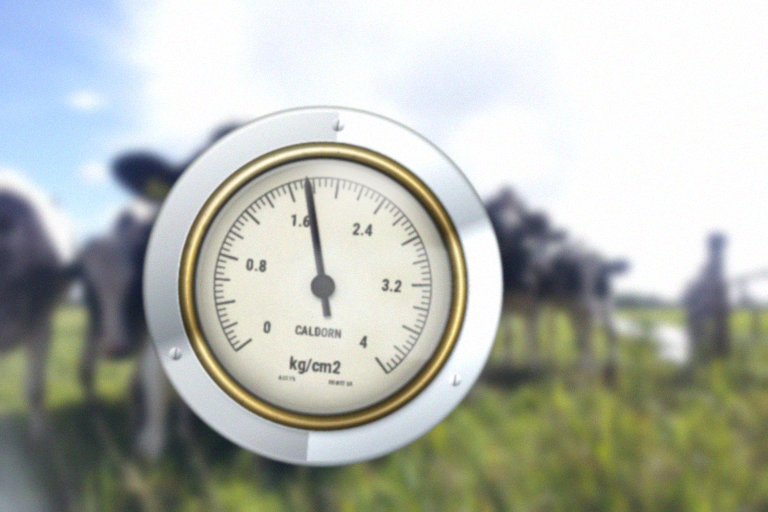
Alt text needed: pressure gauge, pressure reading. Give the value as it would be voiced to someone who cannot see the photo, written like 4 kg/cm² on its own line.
1.75 kg/cm²
